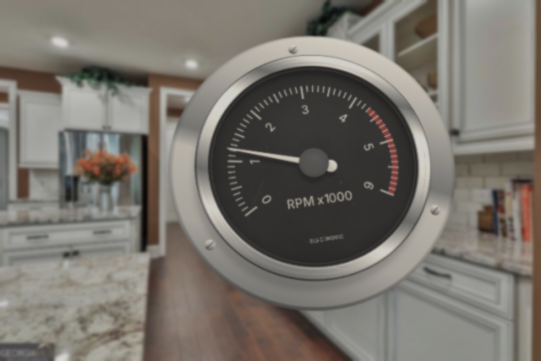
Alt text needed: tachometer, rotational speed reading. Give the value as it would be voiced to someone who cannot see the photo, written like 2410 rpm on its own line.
1200 rpm
